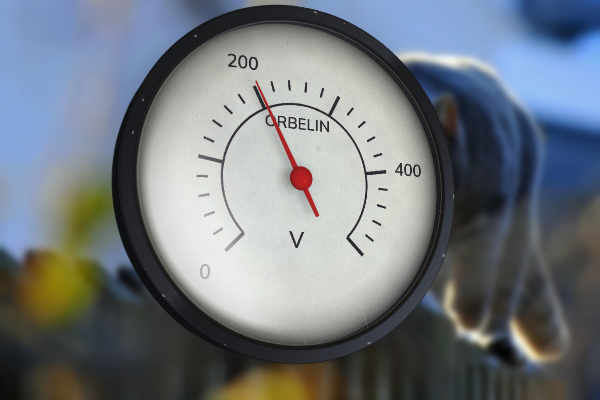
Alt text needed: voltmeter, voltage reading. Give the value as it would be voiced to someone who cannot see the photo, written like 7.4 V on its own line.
200 V
